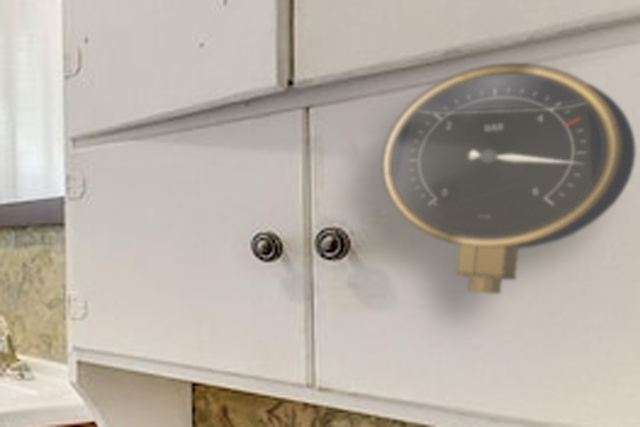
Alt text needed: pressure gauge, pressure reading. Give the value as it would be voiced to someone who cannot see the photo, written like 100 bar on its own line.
5.2 bar
